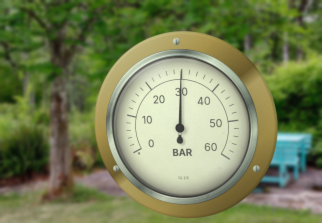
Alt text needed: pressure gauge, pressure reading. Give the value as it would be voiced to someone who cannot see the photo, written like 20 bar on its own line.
30 bar
